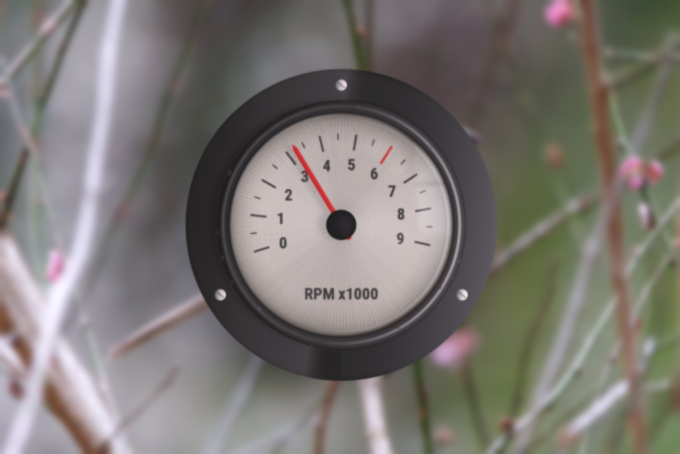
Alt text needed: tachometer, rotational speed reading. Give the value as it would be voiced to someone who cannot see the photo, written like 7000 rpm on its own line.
3250 rpm
